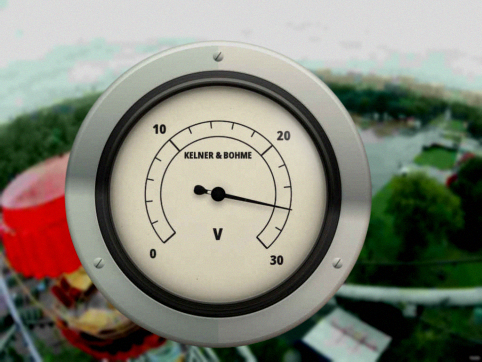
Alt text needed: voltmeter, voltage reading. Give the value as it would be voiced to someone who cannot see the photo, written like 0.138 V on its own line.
26 V
